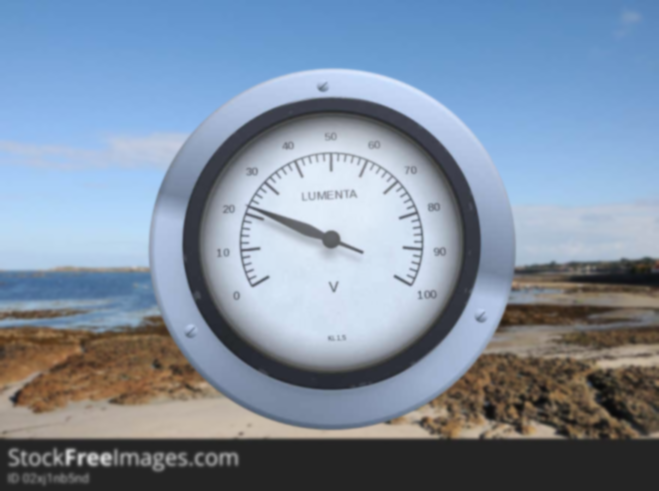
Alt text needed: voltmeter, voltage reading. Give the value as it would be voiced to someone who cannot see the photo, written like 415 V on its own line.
22 V
